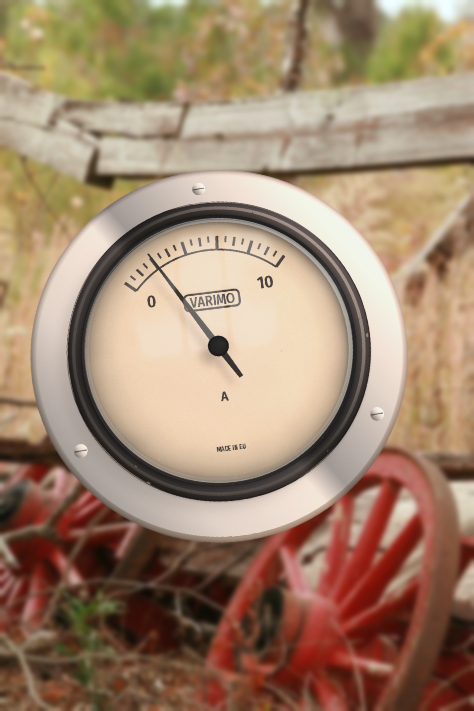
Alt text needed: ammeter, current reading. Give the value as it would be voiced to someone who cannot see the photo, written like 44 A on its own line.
2 A
